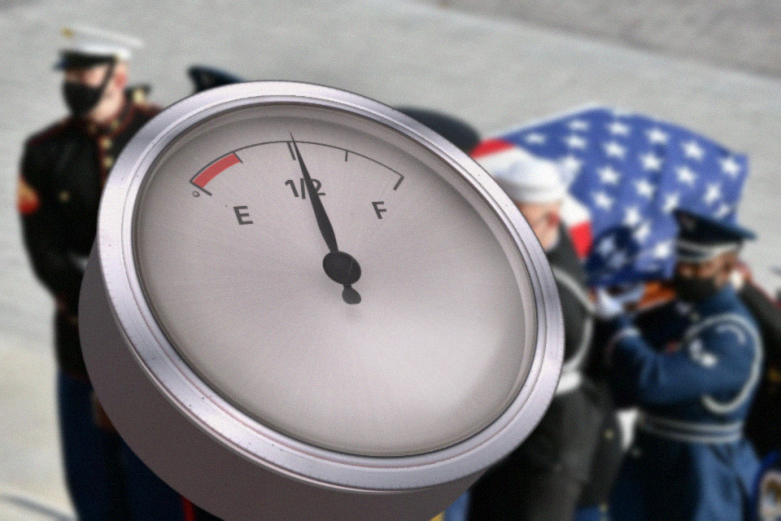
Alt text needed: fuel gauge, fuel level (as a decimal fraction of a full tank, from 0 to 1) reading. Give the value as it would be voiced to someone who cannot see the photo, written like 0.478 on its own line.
0.5
